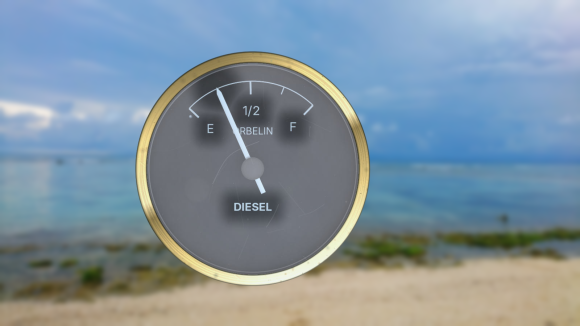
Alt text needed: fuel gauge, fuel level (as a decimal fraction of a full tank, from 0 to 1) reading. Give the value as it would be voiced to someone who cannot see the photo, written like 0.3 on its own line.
0.25
